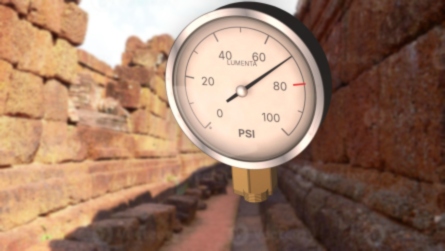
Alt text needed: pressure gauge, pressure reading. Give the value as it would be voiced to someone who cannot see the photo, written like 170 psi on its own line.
70 psi
